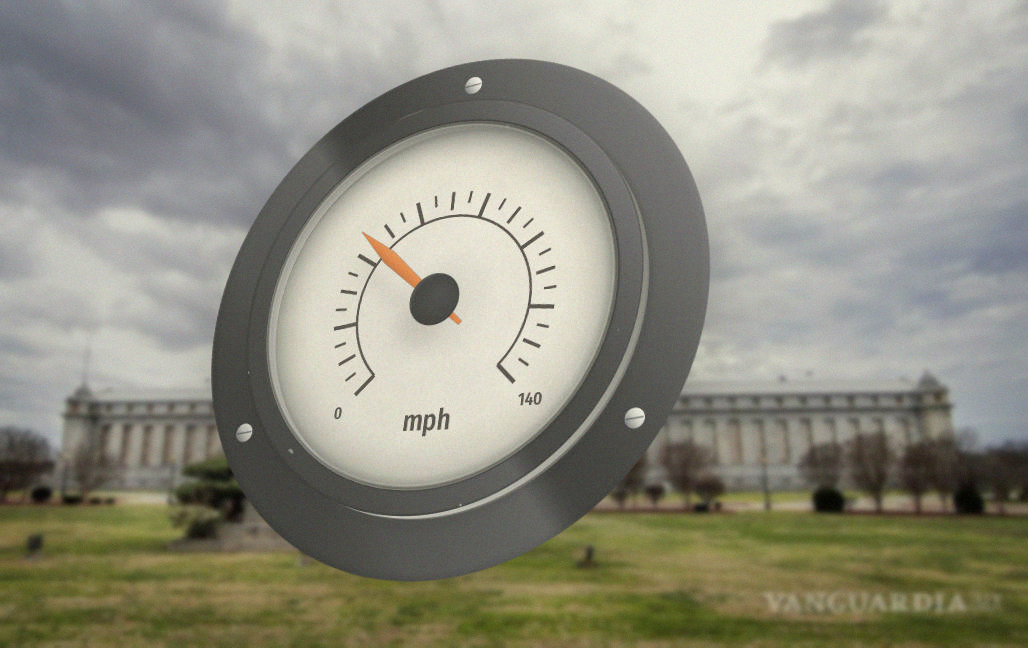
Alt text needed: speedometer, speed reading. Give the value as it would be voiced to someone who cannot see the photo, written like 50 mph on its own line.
45 mph
